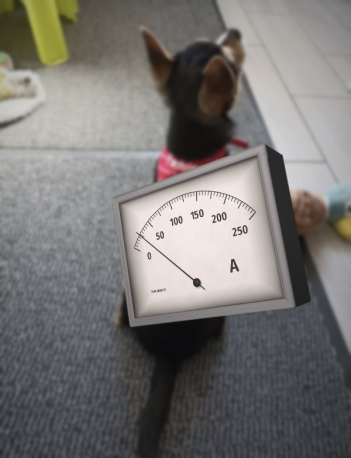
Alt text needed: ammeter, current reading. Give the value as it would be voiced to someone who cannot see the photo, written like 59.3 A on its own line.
25 A
